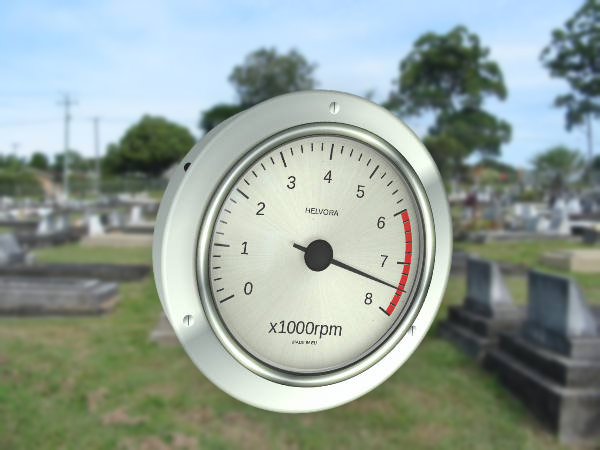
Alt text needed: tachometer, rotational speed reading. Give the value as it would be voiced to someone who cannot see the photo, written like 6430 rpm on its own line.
7500 rpm
